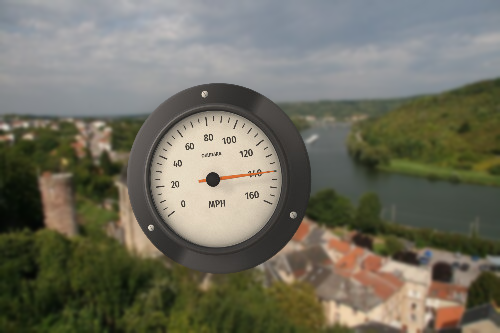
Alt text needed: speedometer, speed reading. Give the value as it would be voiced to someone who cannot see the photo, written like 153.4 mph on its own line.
140 mph
